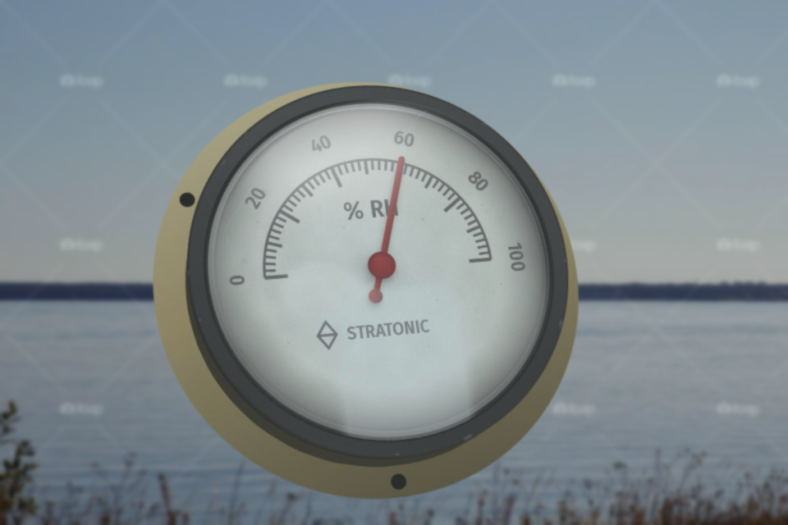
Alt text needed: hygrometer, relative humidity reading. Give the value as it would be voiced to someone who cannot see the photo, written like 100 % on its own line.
60 %
